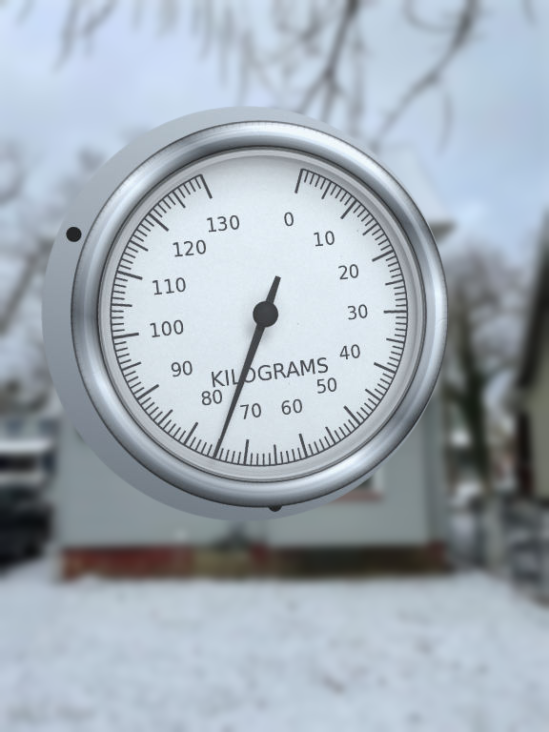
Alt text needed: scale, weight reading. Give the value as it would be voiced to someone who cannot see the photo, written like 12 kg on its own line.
75 kg
